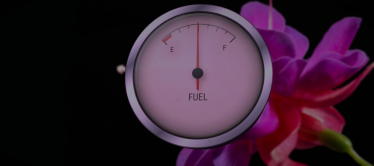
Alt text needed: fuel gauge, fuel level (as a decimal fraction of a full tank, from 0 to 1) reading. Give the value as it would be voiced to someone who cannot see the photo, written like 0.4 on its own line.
0.5
